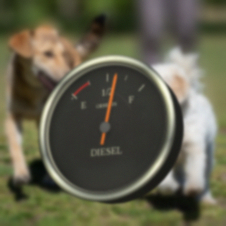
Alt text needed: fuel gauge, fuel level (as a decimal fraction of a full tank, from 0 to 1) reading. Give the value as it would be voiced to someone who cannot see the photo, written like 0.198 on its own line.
0.625
